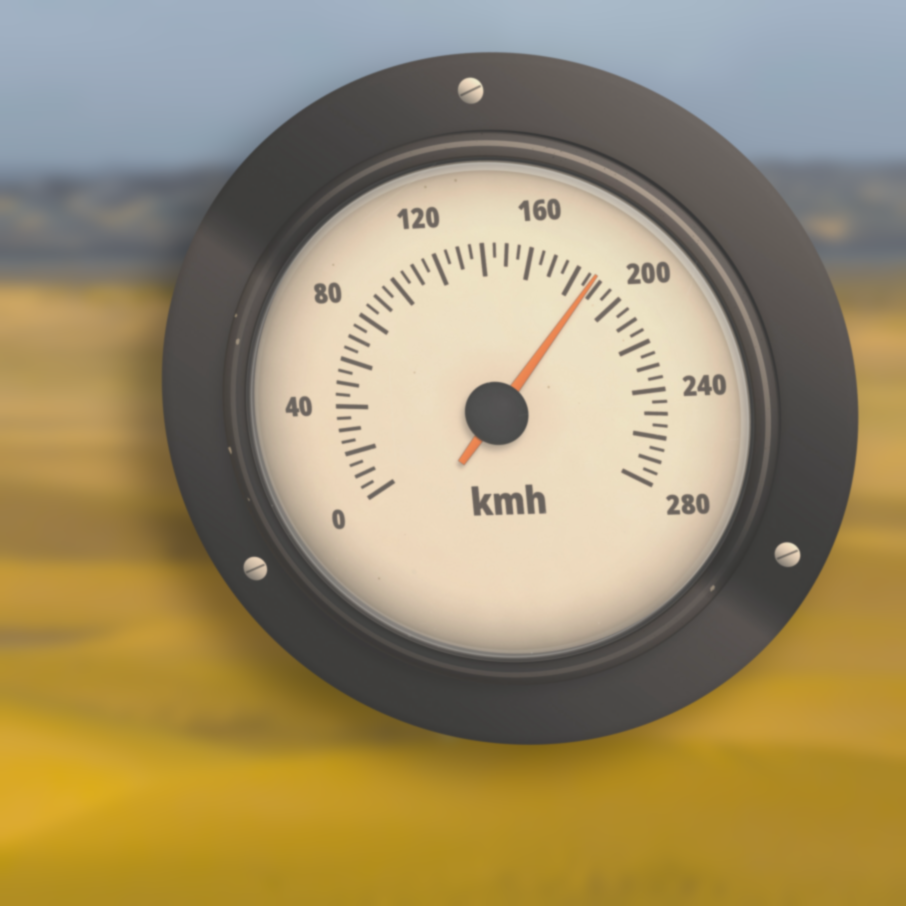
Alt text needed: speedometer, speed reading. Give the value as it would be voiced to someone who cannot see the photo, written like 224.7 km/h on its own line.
187.5 km/h
